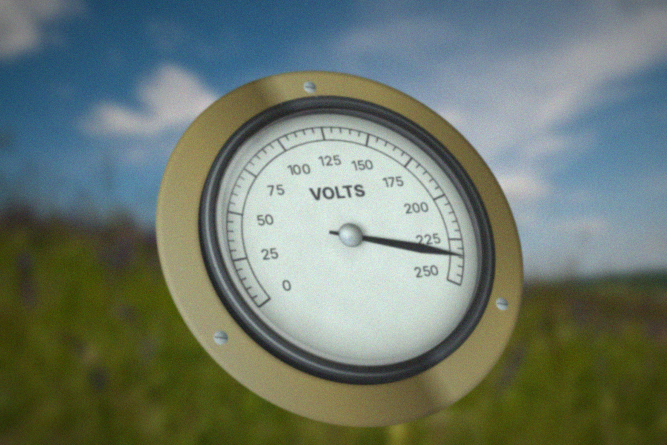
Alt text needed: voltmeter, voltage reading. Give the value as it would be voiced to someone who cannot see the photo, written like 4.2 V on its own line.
235 V
